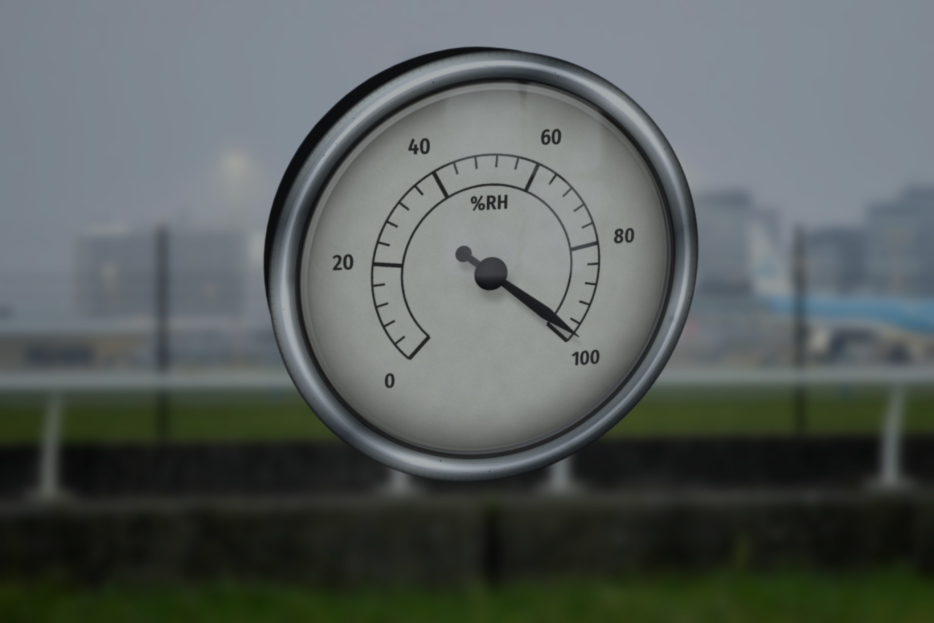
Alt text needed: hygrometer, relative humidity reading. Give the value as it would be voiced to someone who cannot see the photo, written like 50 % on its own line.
98 %
